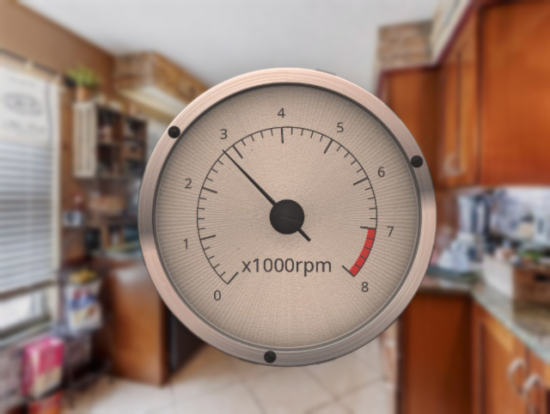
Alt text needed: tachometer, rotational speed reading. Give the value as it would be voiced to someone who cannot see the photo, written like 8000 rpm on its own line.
2800 rpm
